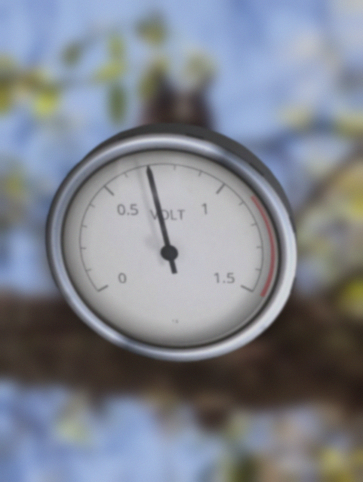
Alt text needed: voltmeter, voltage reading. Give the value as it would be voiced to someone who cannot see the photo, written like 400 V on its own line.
0.7 V
